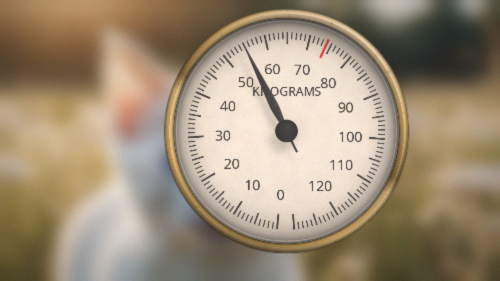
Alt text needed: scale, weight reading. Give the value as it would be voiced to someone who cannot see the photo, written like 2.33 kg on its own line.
55 kg
